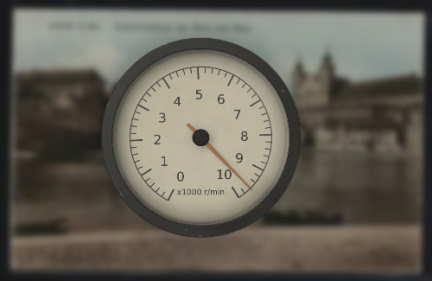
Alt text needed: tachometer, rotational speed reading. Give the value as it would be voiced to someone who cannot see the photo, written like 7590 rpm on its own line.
9600 rpm
